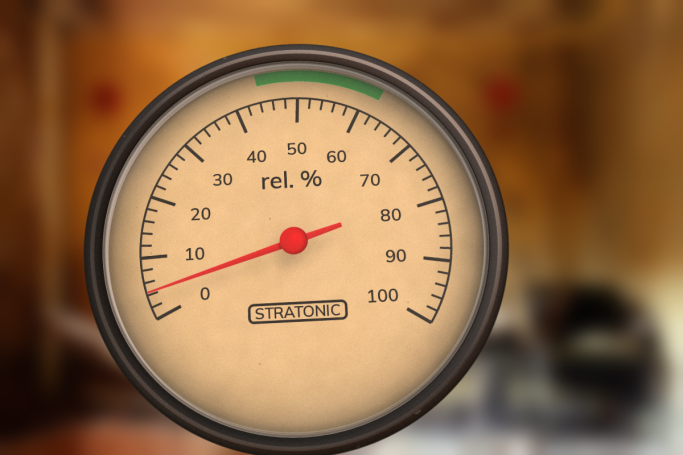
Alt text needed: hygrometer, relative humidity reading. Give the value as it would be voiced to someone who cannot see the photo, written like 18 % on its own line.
4 %
